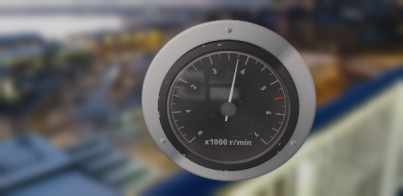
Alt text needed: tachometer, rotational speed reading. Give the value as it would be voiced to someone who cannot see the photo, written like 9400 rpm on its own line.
3750 rpm
